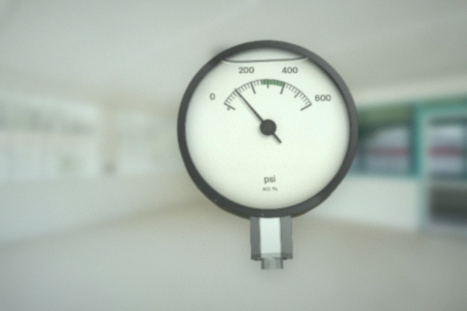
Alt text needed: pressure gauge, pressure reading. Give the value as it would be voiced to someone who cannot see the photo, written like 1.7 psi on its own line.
100 psi
